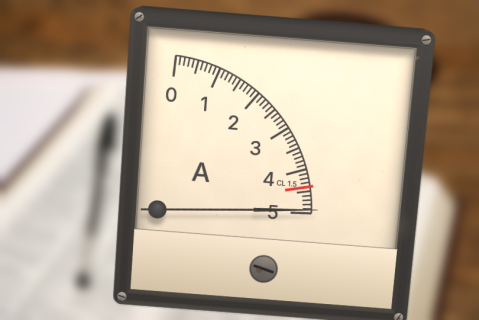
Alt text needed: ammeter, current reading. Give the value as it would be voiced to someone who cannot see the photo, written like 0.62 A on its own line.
4.9 A
